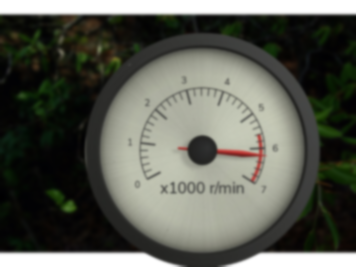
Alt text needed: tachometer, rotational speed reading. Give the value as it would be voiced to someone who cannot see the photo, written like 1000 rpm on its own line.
6200 rpm
